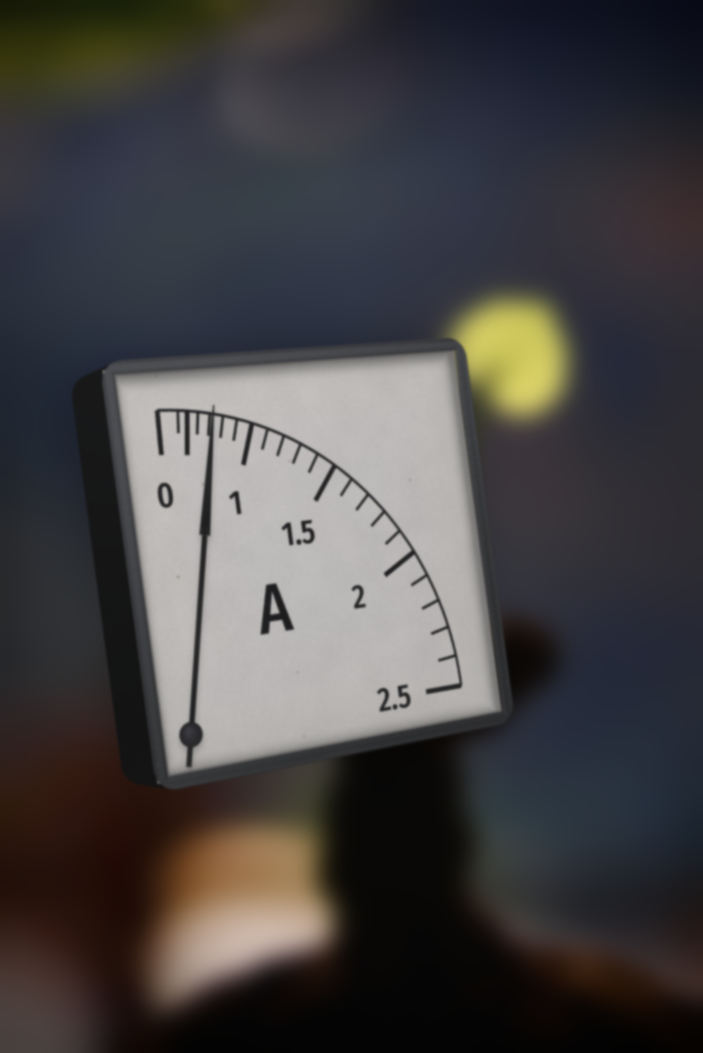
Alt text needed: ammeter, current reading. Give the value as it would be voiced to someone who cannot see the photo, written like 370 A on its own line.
0.7 A
